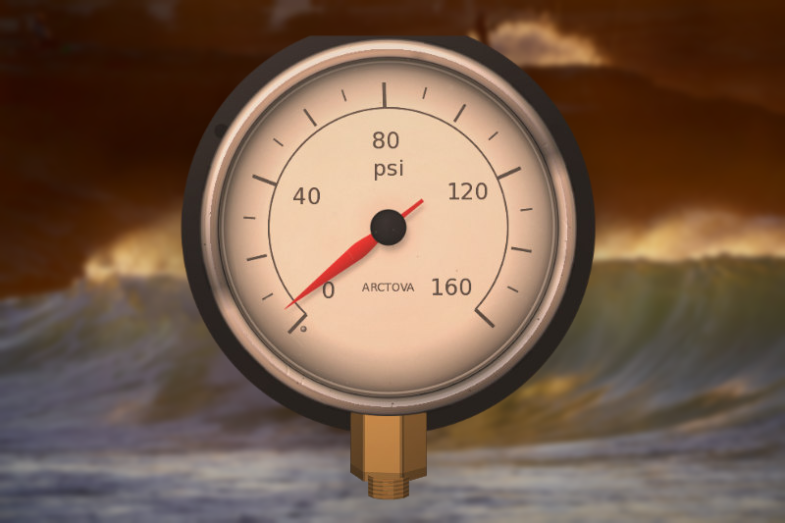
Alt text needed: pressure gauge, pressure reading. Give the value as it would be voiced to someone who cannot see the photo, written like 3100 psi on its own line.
5 psi
